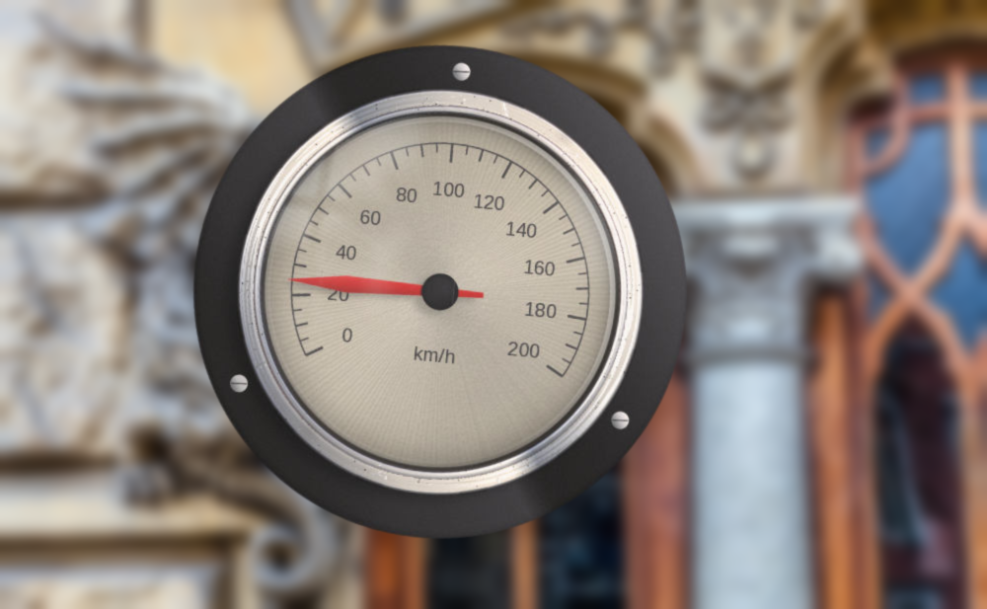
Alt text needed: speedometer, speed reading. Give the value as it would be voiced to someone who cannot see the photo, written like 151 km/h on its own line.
25 km/h
